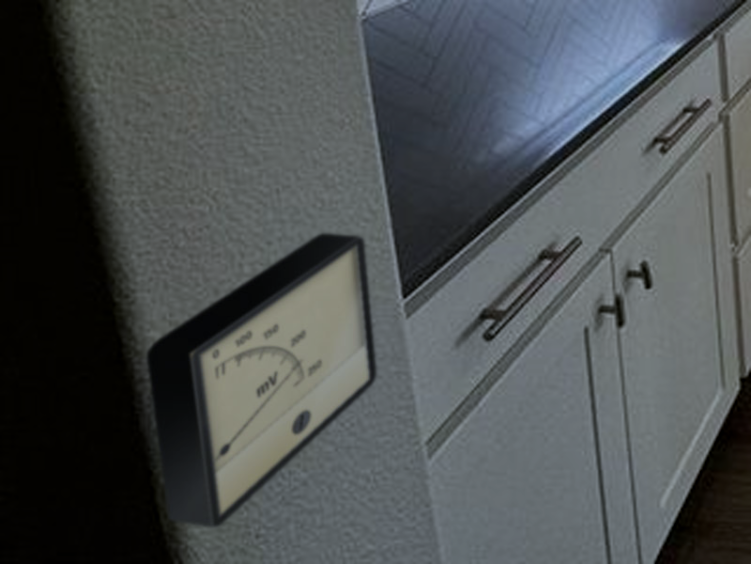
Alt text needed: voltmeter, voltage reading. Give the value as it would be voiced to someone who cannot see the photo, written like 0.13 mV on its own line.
225 mV
